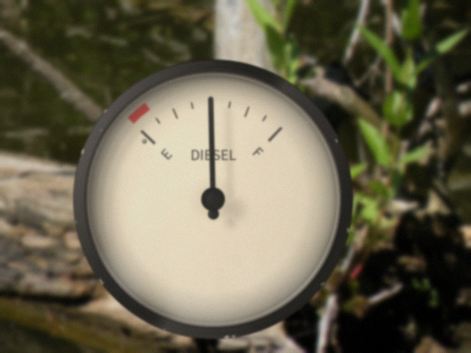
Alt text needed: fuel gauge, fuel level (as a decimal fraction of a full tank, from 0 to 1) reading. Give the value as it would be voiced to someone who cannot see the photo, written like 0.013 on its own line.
0.5
